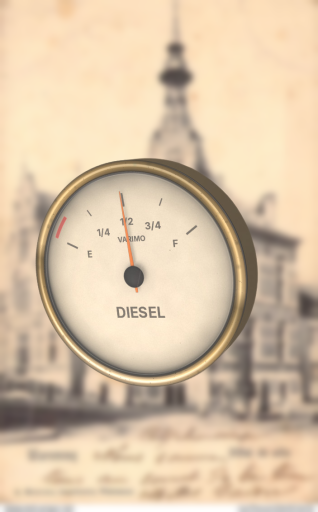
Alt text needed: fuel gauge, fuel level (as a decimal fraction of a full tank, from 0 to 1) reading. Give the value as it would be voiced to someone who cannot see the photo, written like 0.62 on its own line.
0.5
